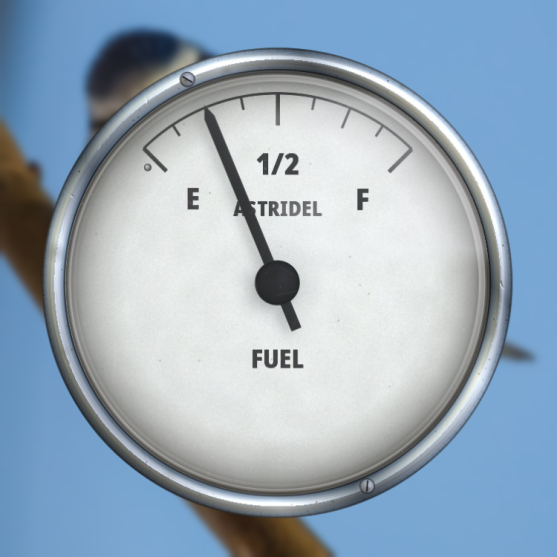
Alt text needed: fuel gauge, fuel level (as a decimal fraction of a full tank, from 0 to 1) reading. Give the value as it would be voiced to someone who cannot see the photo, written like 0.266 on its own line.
0.25
